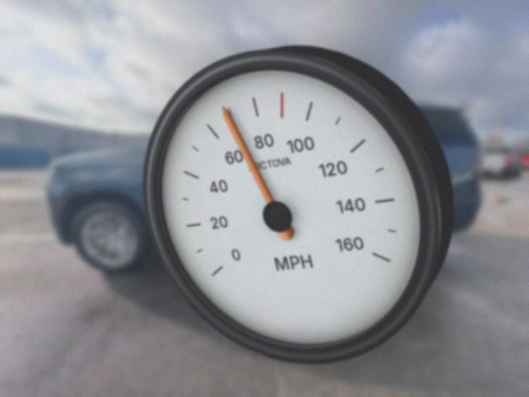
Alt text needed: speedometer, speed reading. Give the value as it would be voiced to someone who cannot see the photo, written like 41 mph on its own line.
70 mph
